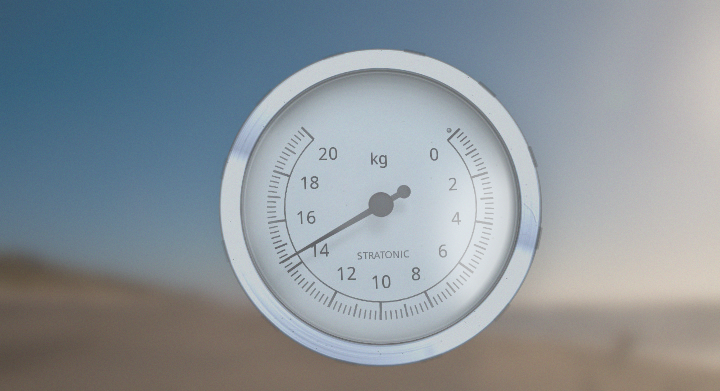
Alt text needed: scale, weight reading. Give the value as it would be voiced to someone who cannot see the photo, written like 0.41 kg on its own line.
14.4 kg
